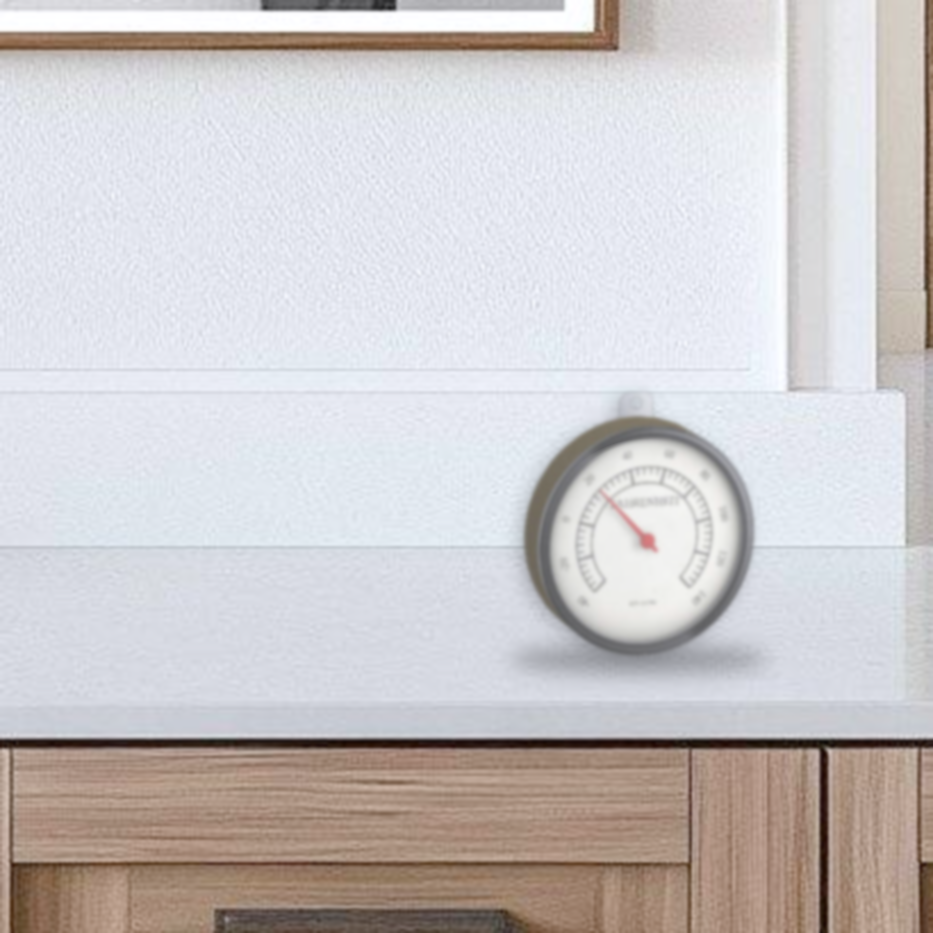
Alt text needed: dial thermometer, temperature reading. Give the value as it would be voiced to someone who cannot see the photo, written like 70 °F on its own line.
20 °F
